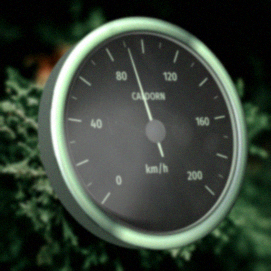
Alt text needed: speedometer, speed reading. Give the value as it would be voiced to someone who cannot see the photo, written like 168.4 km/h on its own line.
90 km/h
